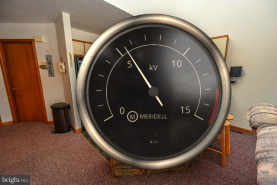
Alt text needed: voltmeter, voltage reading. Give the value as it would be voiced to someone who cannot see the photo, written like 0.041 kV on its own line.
5.5 kV
